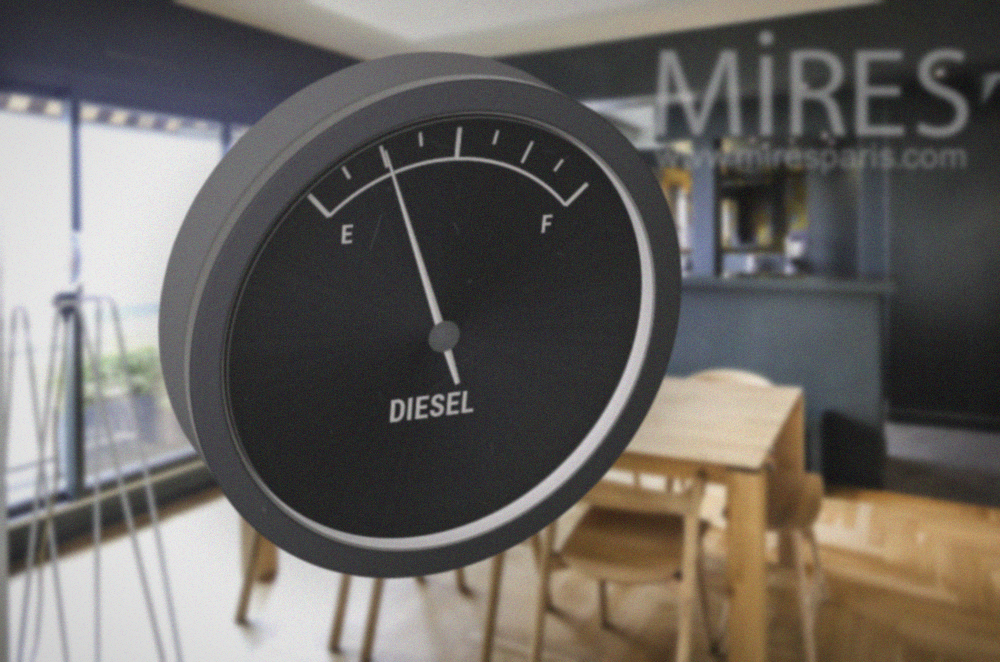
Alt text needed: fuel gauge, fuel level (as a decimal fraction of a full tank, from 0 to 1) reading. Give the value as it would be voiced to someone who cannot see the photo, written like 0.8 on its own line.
0.25
